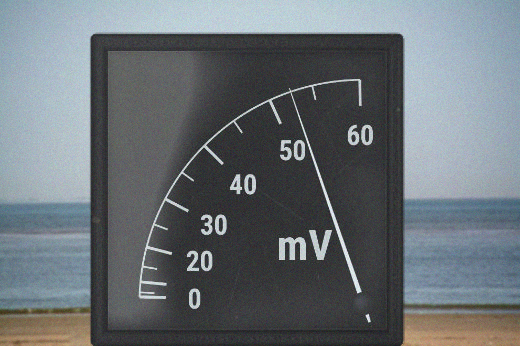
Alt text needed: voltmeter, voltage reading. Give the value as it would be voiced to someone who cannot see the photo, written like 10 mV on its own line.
52.5 mV
